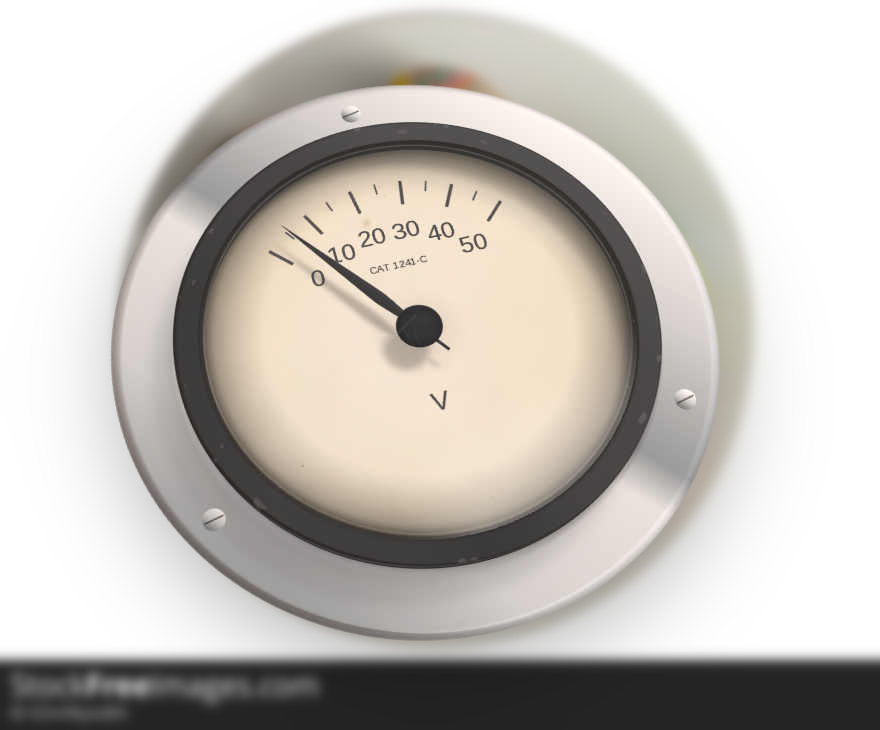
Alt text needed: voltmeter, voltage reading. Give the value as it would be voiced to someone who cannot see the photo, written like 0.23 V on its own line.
5 V
